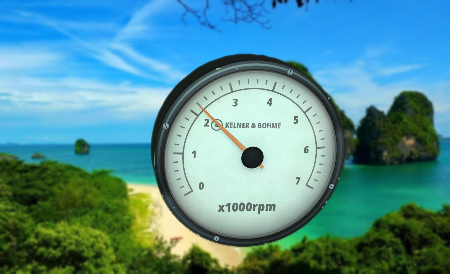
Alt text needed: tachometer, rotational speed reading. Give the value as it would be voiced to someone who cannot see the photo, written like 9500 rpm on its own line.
2200 rpm
